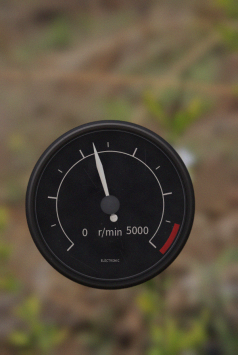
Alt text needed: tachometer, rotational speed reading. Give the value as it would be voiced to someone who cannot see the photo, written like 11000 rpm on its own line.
2250 rpm
